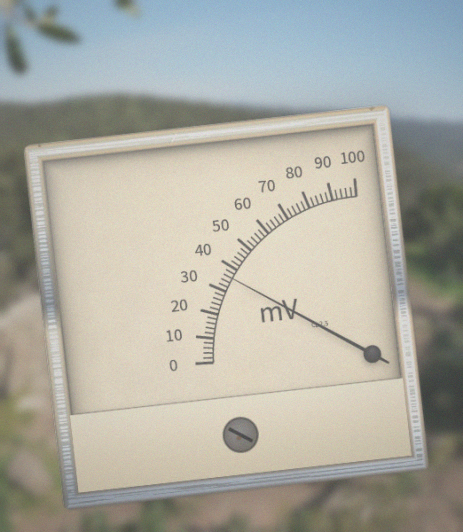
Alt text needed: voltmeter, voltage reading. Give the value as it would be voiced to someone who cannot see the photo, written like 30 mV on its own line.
36 mV
